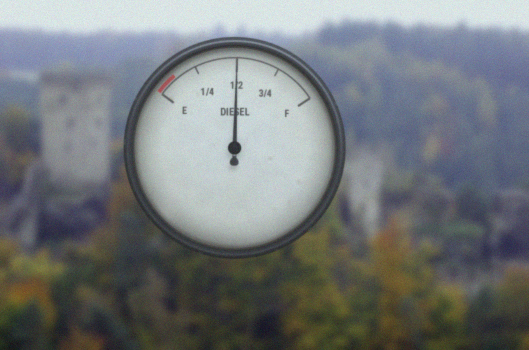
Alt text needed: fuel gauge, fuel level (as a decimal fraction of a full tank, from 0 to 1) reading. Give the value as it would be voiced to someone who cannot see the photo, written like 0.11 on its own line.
0.5
